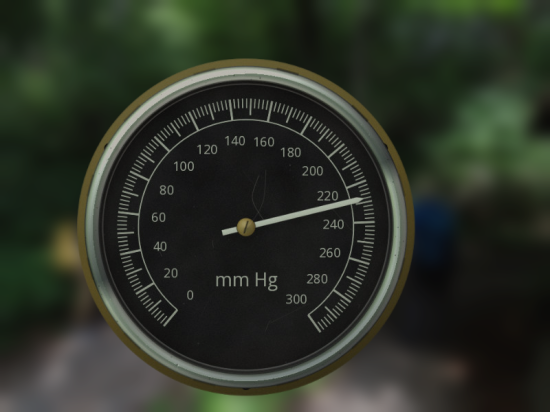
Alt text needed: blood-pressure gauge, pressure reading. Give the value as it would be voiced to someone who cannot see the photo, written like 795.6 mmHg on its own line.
228 mmHg
